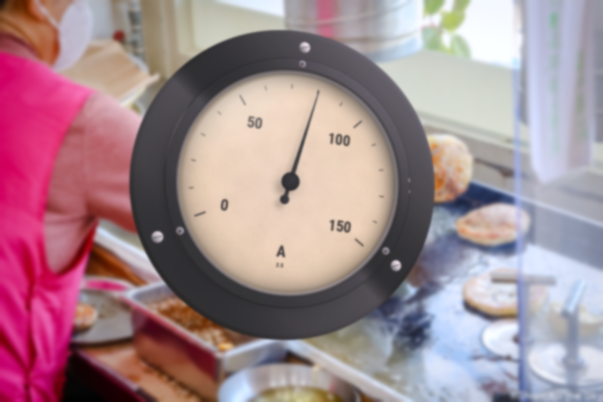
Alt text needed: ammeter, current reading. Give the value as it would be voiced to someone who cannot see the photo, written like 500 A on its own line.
80 A
